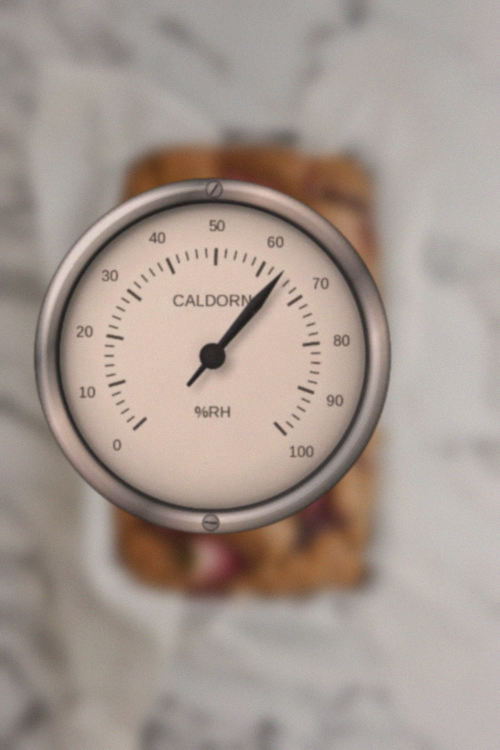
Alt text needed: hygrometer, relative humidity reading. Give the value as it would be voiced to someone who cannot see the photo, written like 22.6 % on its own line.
64 %
